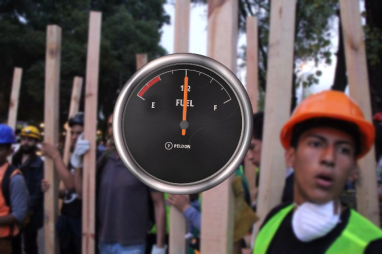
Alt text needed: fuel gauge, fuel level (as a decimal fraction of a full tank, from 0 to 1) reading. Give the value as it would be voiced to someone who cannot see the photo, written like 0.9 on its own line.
0.5
